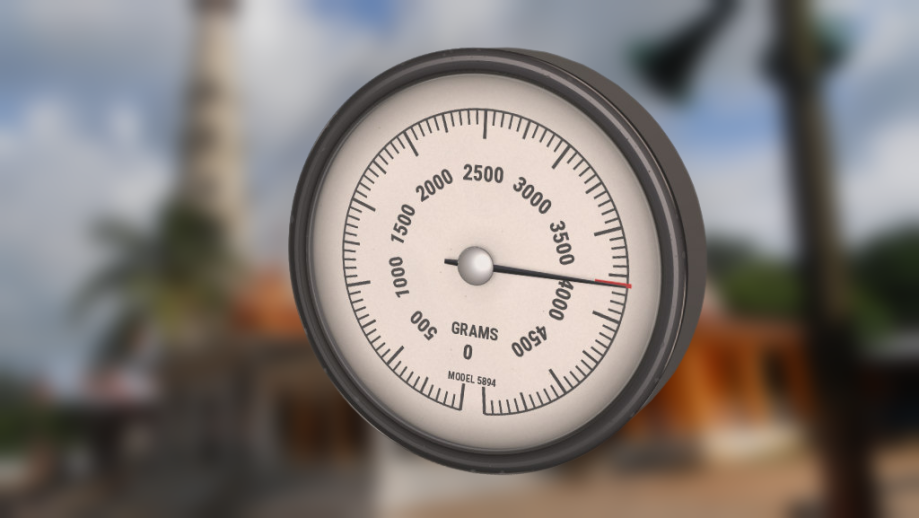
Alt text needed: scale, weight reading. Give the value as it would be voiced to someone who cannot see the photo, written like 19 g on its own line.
3800 g
